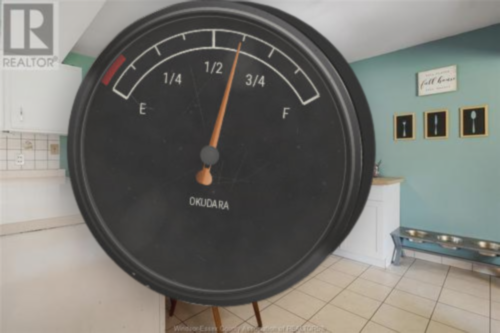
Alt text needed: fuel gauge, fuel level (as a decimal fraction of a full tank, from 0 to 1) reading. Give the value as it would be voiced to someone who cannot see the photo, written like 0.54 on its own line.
0.625
